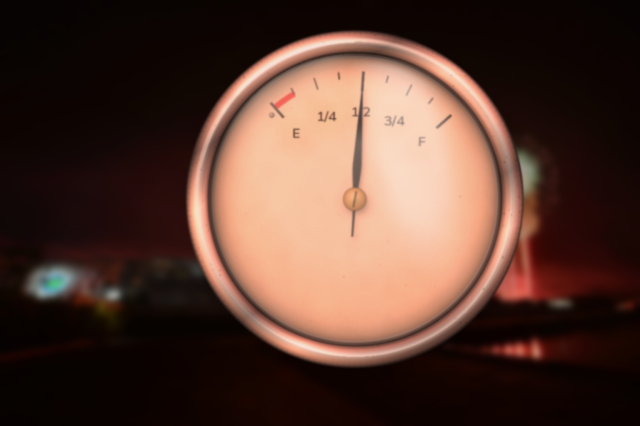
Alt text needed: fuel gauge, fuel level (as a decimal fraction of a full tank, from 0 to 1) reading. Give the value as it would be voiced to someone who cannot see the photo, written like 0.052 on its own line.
0.5
